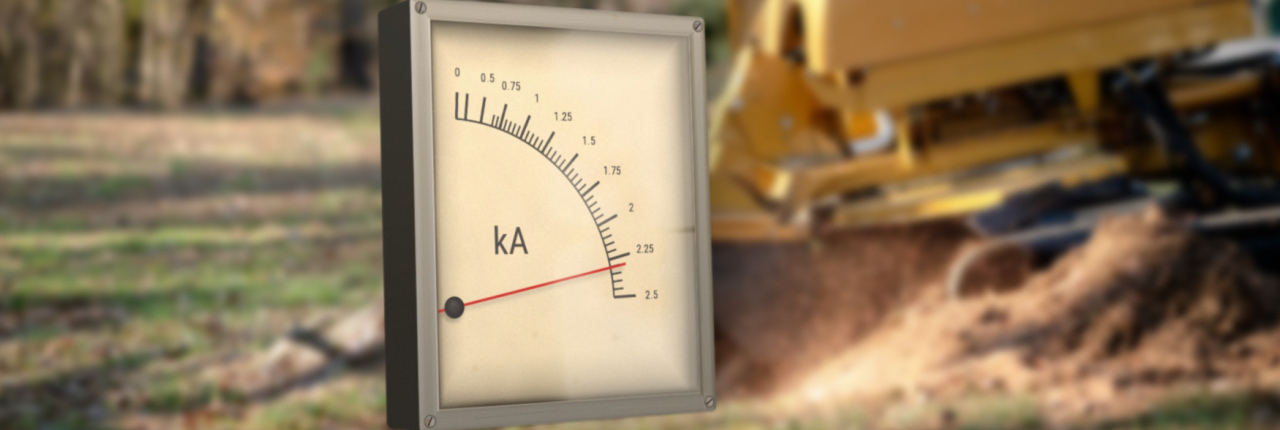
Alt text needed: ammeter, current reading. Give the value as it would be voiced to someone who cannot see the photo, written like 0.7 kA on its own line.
2.3 kA
